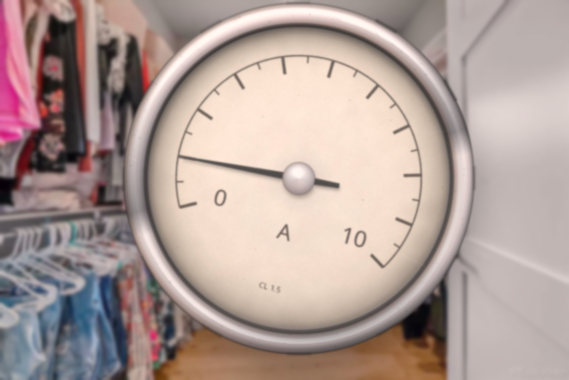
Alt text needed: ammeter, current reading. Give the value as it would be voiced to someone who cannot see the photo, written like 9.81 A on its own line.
1 A
